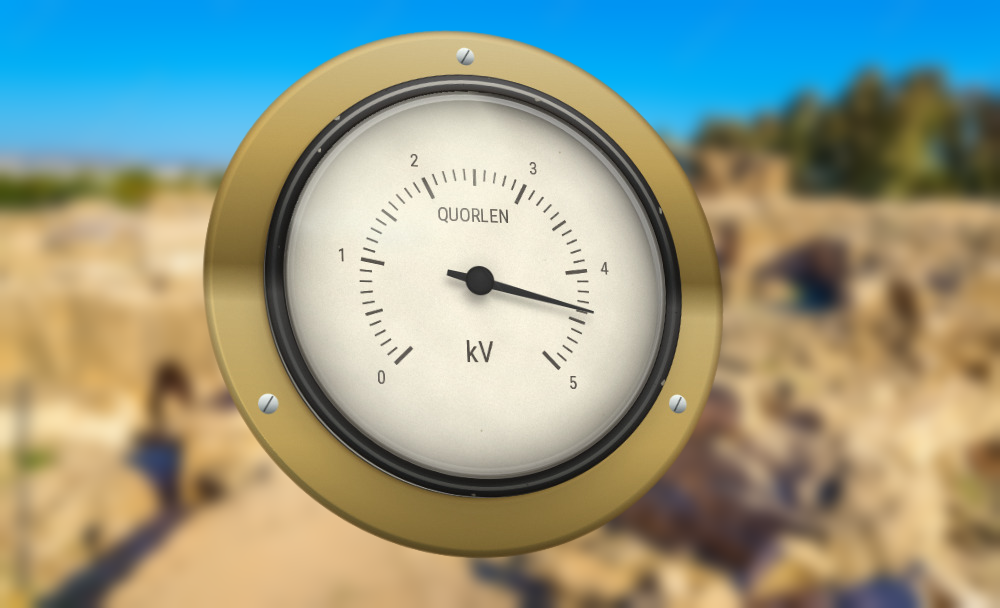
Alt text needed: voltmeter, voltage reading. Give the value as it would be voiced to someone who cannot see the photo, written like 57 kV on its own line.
4.4 kV
